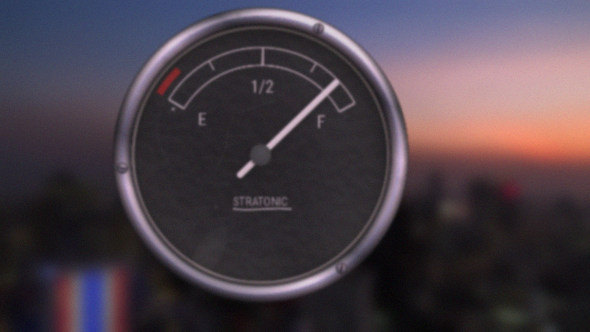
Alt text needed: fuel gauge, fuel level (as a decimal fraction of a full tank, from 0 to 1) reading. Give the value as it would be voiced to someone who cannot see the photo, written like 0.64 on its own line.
0.875
